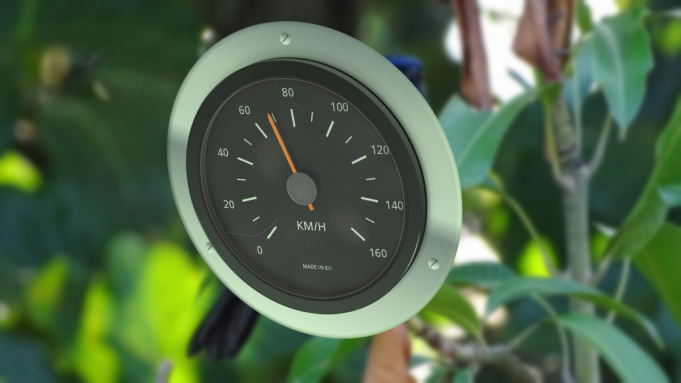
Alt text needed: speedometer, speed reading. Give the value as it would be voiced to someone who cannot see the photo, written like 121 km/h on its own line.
70 km/h
